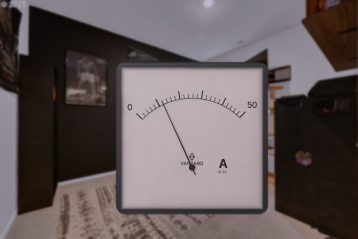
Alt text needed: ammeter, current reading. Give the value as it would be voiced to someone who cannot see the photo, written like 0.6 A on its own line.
12 A
